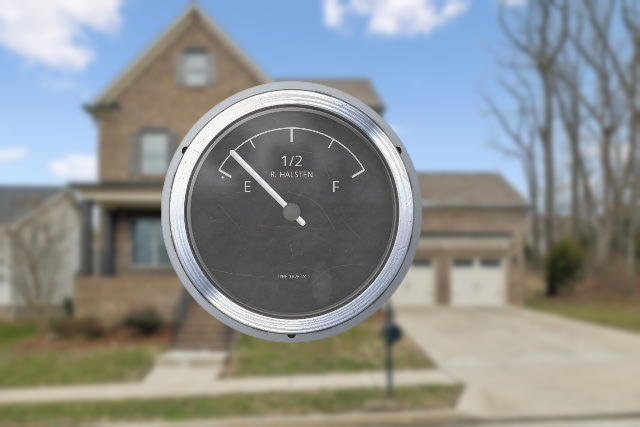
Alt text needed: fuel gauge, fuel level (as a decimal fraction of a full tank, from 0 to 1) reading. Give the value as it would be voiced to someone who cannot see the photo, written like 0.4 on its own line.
0.125
